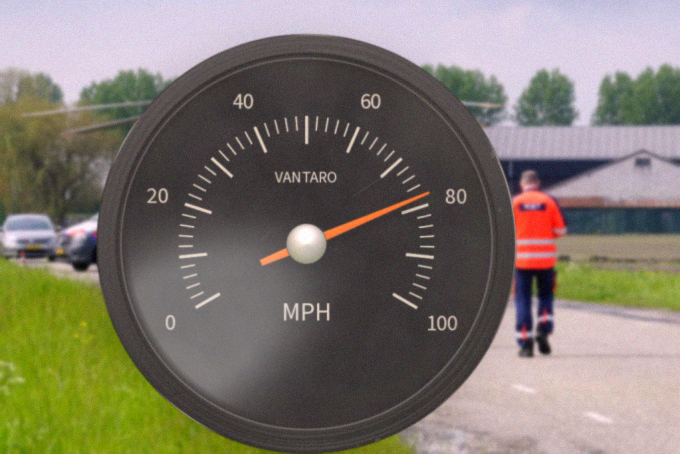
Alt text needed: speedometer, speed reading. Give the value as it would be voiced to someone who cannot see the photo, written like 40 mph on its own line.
78 mph
